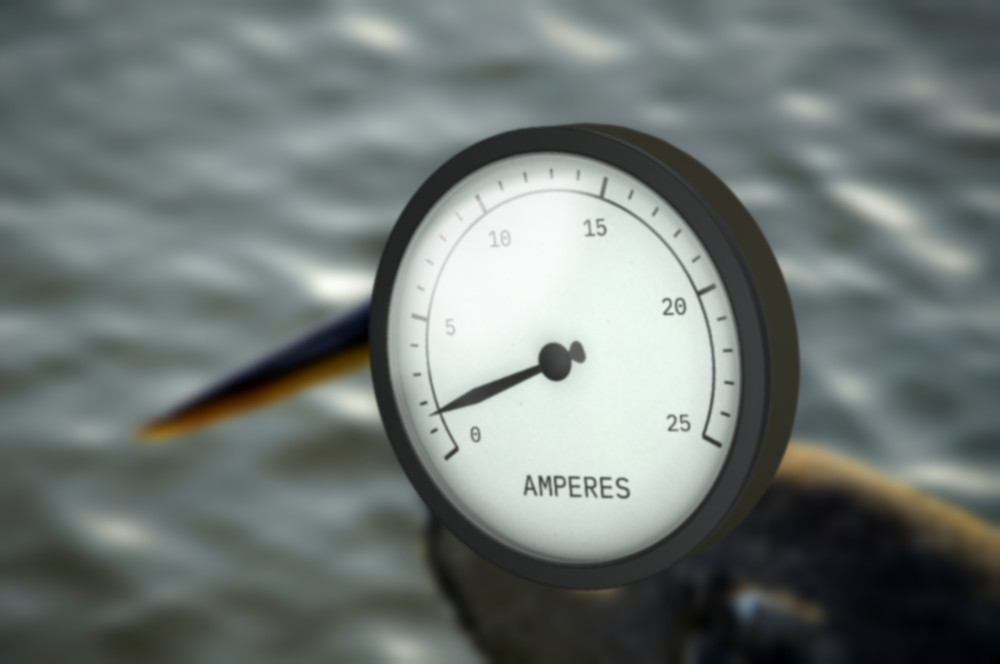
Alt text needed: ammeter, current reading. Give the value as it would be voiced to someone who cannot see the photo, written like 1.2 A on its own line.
1.5 A
